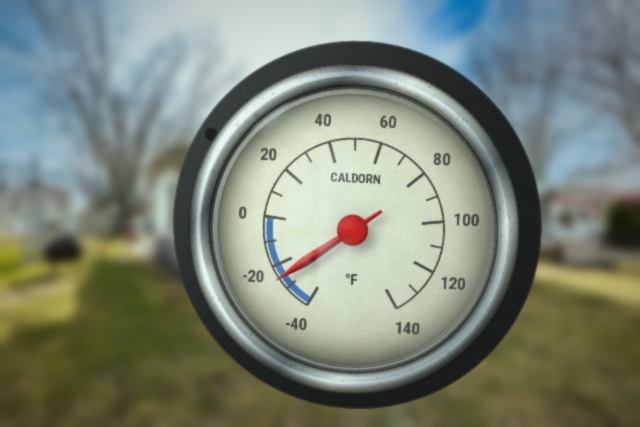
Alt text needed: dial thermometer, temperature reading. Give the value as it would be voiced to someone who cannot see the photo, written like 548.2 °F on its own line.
-25 °F
